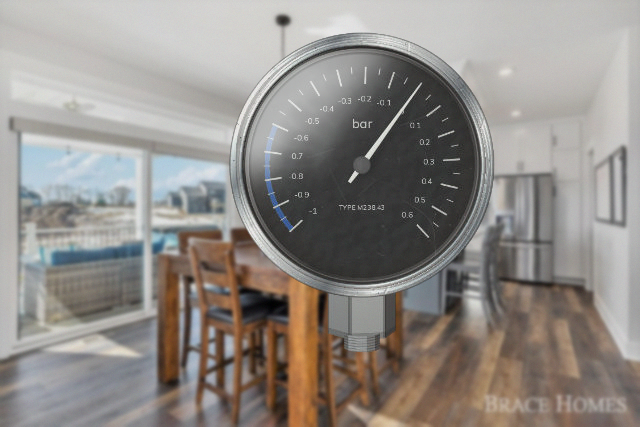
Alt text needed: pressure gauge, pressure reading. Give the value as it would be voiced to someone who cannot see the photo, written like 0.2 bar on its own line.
0 bar
